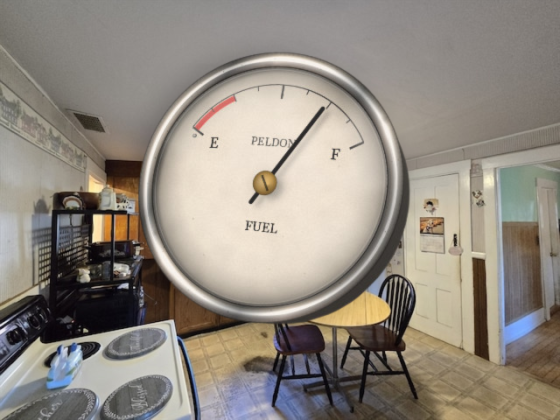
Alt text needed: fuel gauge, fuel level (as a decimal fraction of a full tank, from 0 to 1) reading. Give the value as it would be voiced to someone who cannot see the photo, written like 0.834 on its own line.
0.75
